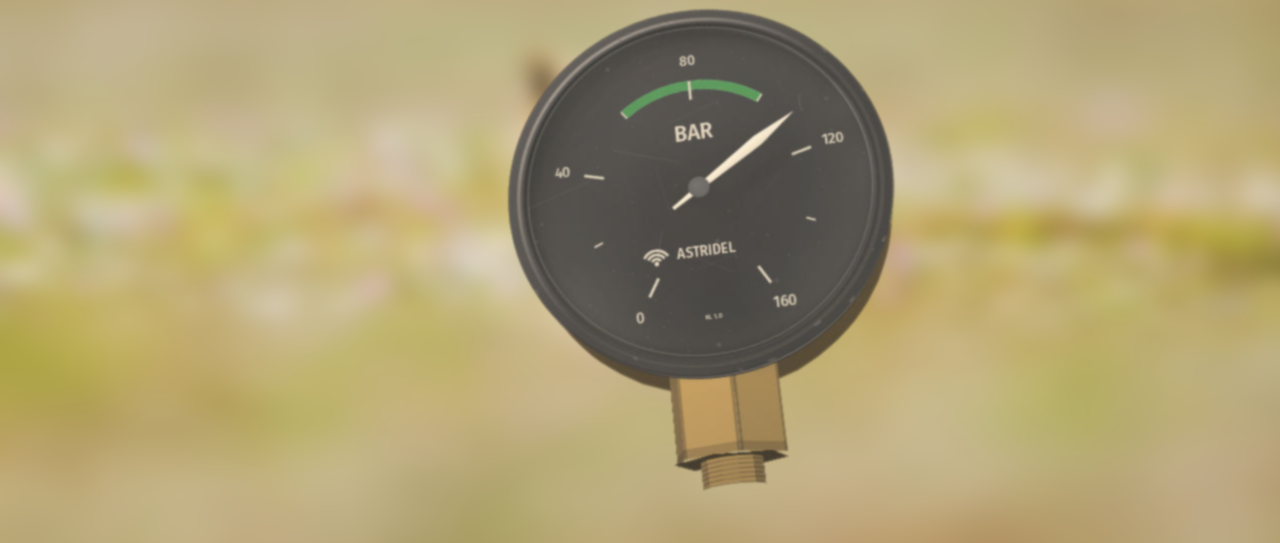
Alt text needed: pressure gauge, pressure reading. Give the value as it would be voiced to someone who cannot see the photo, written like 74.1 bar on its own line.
110 bar
